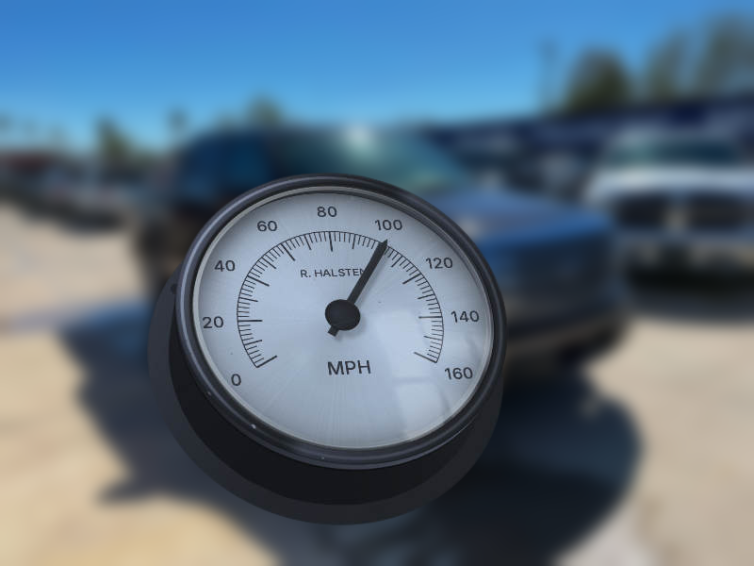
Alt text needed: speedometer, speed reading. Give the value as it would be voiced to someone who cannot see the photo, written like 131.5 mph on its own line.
102 mph
